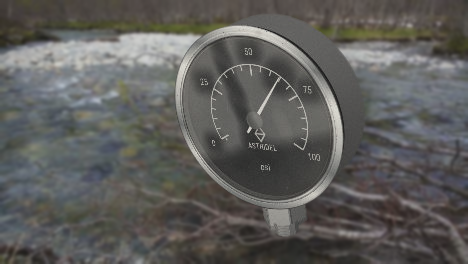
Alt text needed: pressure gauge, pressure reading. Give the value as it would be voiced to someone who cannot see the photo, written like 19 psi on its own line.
65 psi
